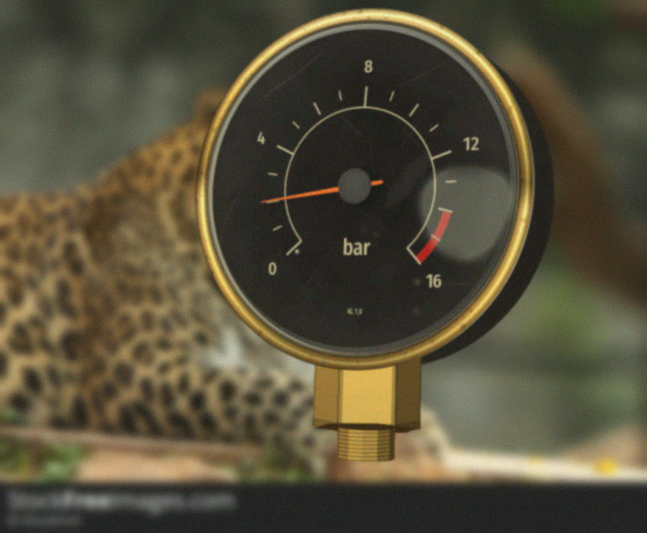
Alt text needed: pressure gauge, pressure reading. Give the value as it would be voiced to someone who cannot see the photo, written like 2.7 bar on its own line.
2 bar
